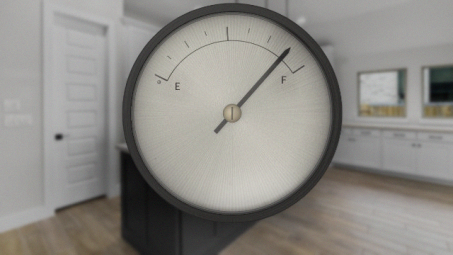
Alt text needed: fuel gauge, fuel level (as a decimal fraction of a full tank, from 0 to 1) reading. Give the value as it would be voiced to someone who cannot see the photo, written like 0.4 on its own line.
0.875
